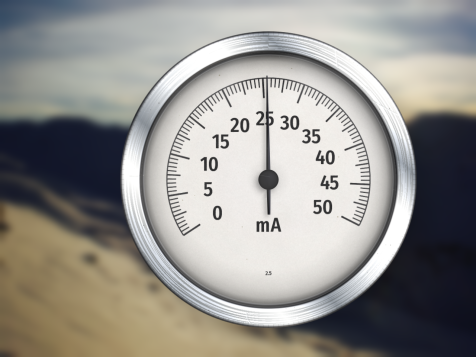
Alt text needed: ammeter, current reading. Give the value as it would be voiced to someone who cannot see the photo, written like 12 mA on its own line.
25.5 mA
